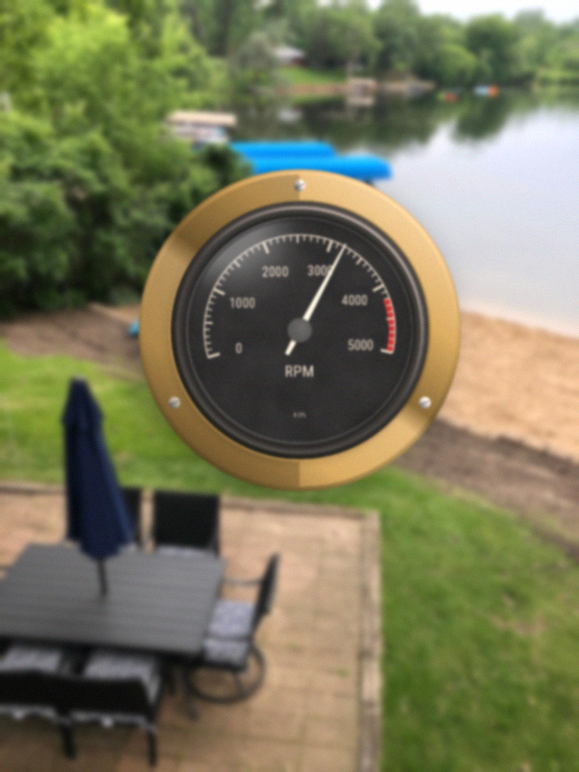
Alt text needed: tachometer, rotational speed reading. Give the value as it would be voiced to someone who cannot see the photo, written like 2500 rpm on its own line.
3200 rpm
